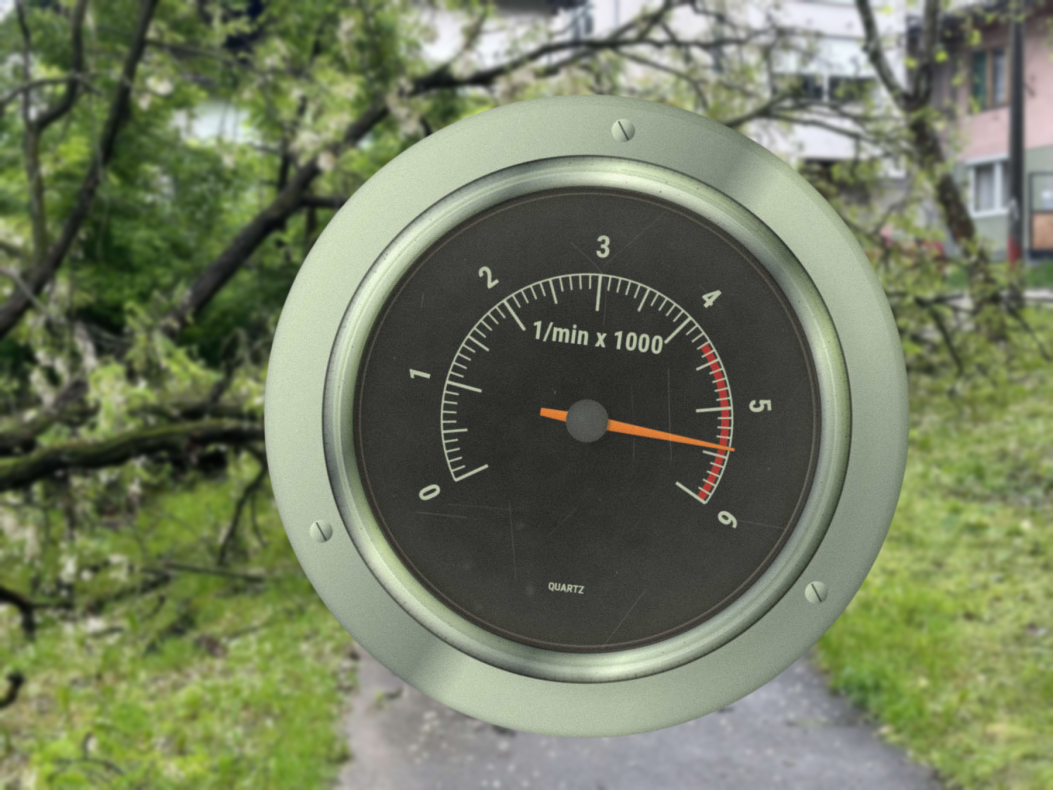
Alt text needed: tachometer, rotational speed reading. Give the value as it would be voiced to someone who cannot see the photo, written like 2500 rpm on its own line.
5400 rpm
